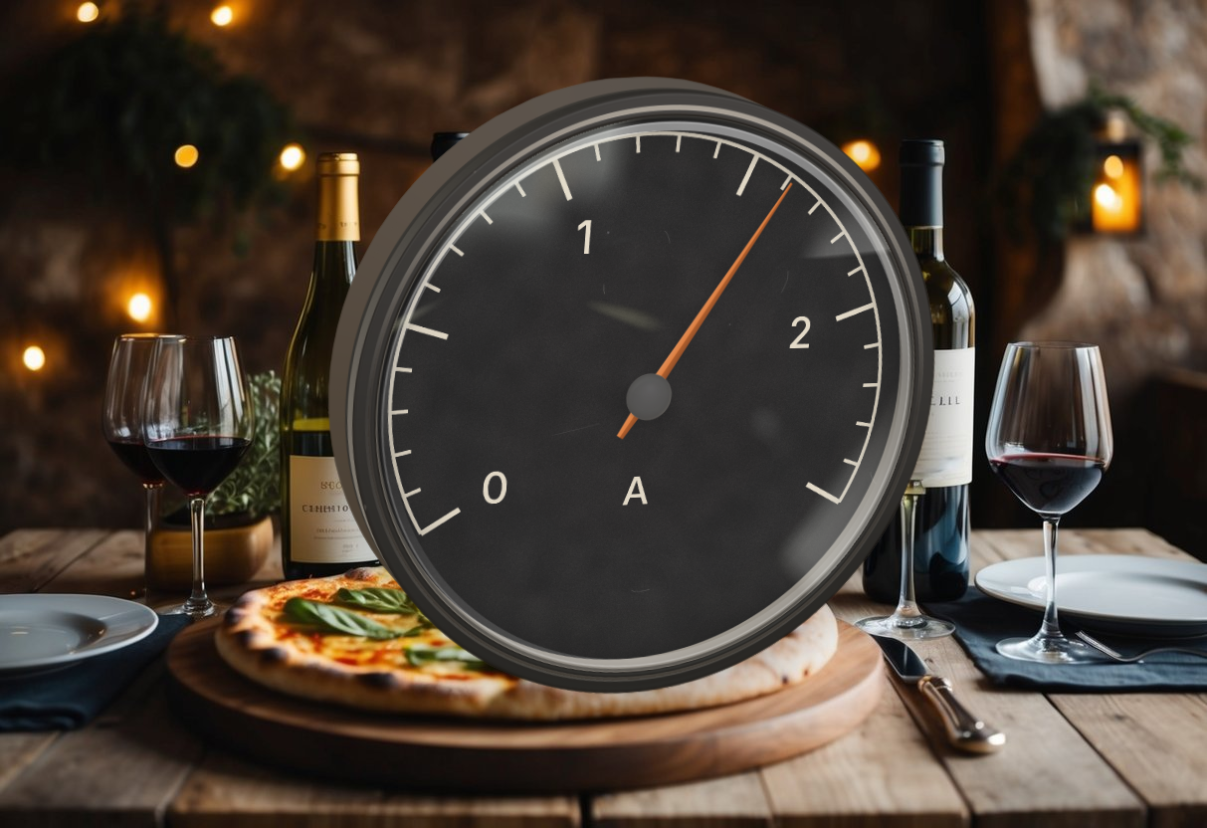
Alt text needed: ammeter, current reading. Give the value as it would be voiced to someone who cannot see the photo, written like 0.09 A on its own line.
1.6 A
